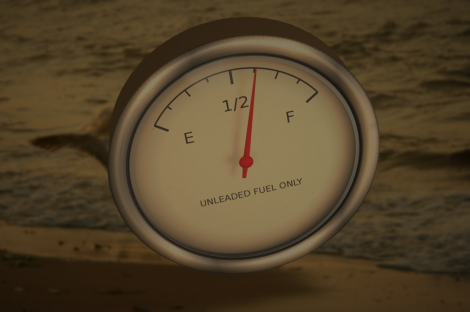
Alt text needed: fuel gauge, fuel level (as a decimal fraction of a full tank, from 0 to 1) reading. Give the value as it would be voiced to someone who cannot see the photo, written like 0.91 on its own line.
0.625
